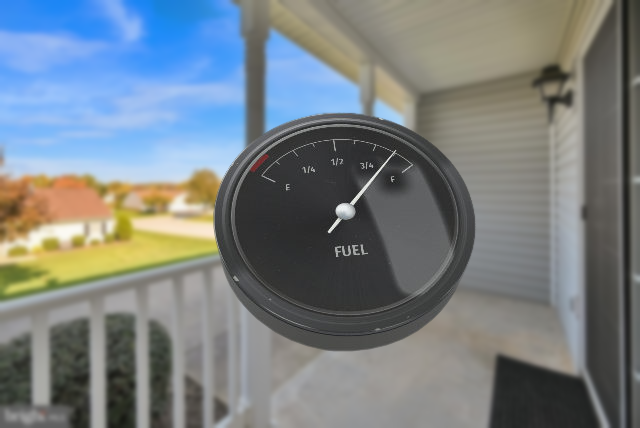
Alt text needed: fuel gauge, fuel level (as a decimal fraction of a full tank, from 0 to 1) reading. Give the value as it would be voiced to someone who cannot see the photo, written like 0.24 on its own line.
0.875
